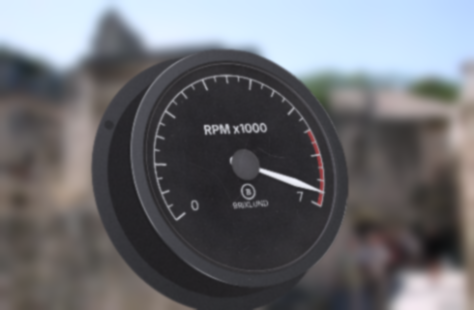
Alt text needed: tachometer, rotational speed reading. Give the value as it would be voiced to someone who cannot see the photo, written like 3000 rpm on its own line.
6750 rpm
